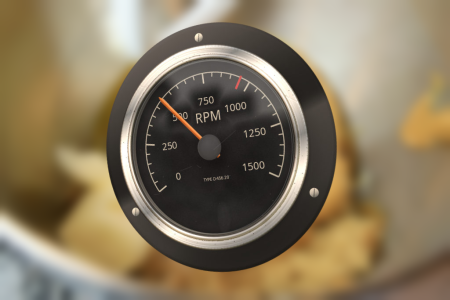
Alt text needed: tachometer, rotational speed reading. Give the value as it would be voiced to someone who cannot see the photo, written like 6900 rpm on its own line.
500 rpm
